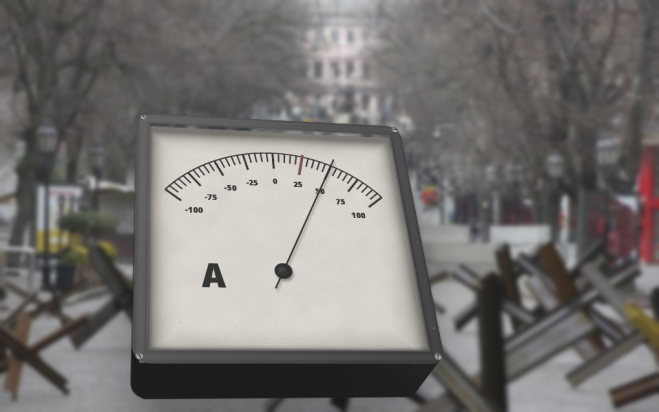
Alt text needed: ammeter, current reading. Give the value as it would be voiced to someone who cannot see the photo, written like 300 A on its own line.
50 A
